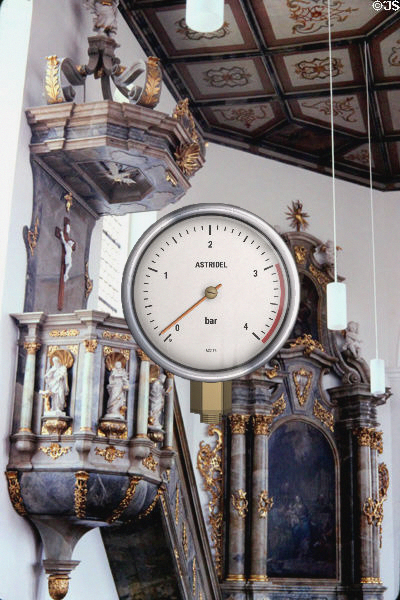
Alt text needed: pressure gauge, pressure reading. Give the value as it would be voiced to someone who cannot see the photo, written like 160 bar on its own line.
0.1 bar
